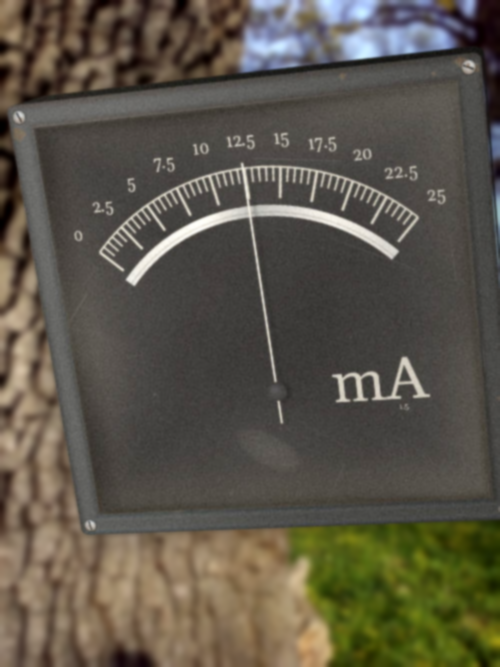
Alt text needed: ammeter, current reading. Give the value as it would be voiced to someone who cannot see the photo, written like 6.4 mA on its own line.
12.5 mA
